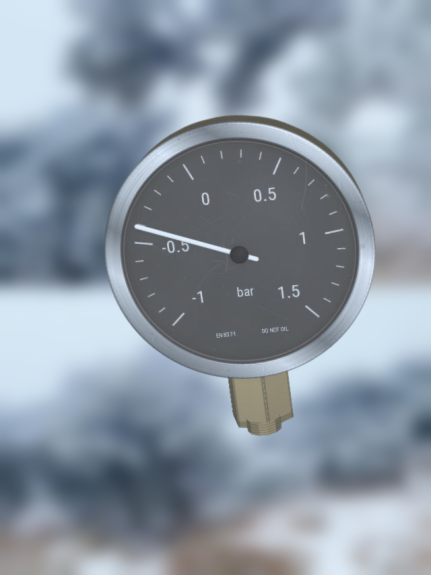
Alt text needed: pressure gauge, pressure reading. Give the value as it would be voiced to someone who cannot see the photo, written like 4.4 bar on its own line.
-0.4 bar
